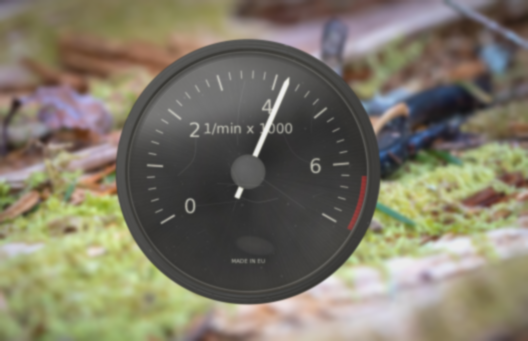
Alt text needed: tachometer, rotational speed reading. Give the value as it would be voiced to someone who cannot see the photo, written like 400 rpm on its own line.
4200 rpm
